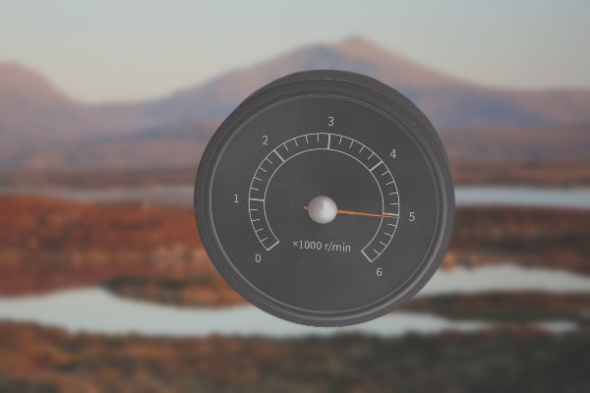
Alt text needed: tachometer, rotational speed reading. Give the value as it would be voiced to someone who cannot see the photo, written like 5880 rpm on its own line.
5000 rpm
